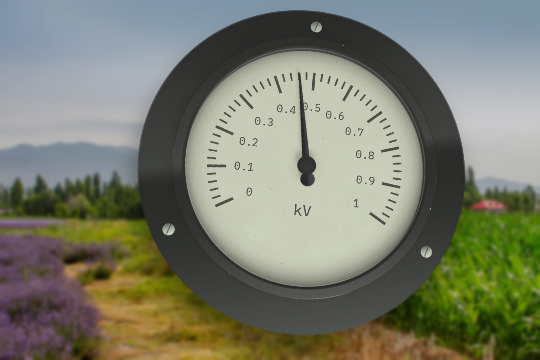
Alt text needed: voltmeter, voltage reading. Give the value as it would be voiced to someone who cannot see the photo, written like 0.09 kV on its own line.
0.46 kV
